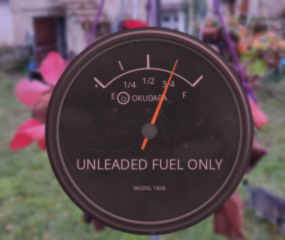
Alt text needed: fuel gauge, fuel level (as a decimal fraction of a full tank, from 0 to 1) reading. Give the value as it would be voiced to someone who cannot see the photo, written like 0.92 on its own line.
0.75
